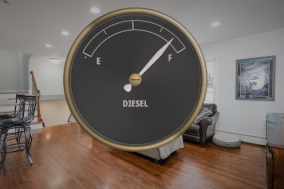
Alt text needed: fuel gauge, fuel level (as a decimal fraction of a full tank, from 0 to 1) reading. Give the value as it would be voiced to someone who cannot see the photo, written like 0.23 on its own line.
0.875
